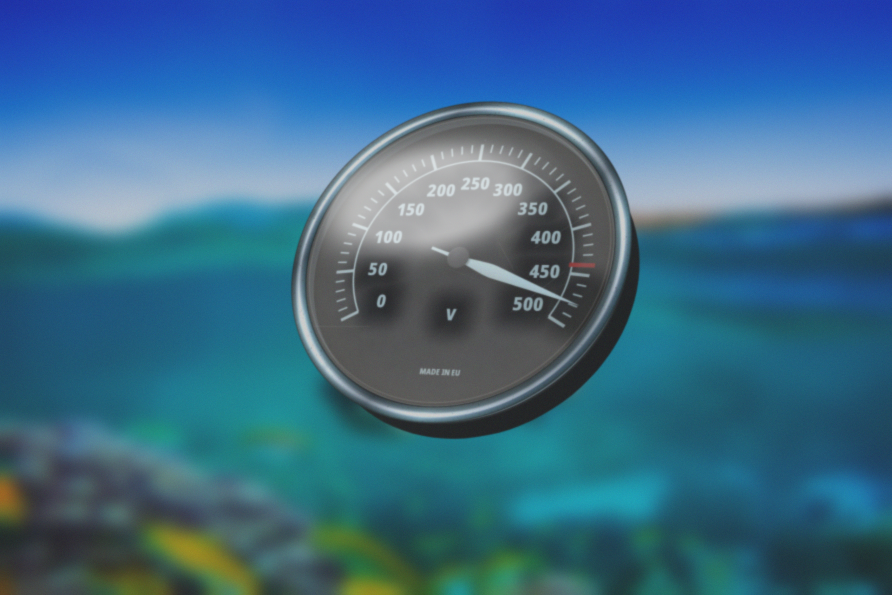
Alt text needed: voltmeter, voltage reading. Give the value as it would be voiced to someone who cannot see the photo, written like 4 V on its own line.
480 V
